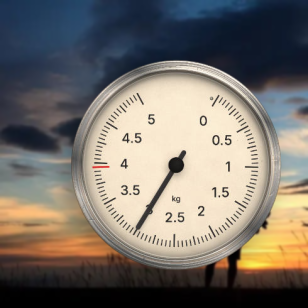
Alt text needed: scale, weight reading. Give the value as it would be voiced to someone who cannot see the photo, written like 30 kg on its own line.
3 kg
